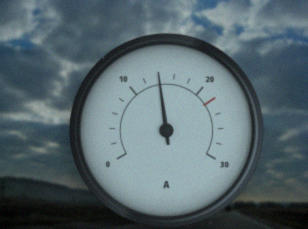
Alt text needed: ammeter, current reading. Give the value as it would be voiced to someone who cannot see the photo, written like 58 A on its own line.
14 A
